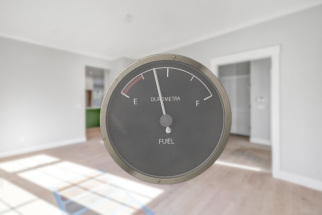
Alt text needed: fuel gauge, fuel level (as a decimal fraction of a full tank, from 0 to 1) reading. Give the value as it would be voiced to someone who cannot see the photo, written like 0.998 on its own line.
0.375
